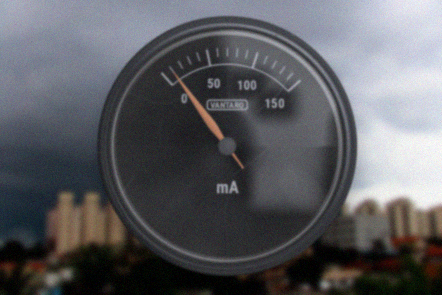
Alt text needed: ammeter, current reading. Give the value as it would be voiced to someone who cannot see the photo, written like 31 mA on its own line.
10 mA
